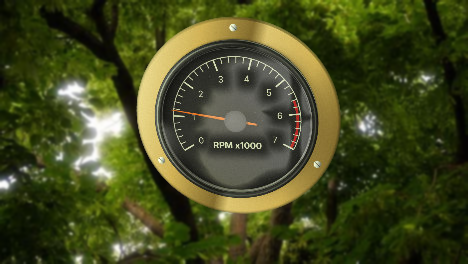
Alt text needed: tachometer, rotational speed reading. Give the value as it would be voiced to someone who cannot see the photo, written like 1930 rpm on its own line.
1200 rpm
